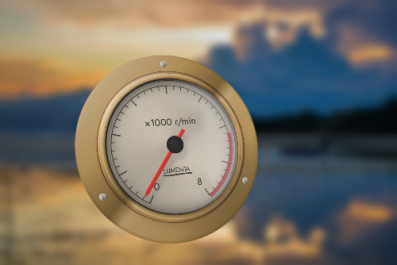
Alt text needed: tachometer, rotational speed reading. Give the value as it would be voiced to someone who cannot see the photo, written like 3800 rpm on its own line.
200 rpm
